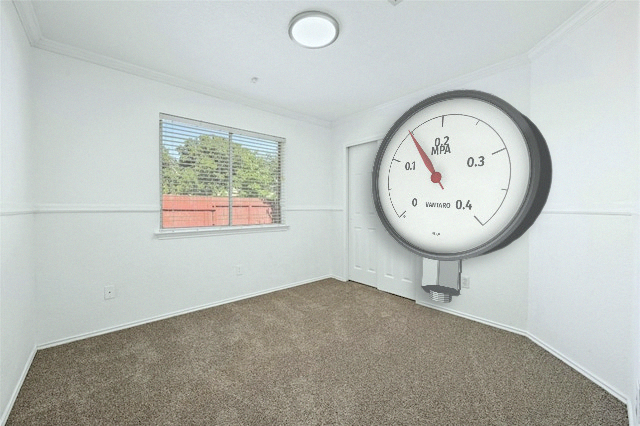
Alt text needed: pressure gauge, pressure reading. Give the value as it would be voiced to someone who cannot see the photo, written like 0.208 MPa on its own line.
0.15 MPa
